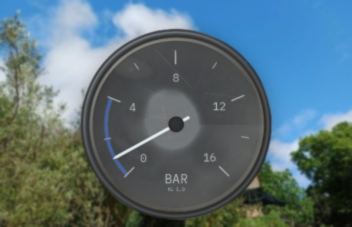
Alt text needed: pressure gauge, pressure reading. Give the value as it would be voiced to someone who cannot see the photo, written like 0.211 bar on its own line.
1 bar
